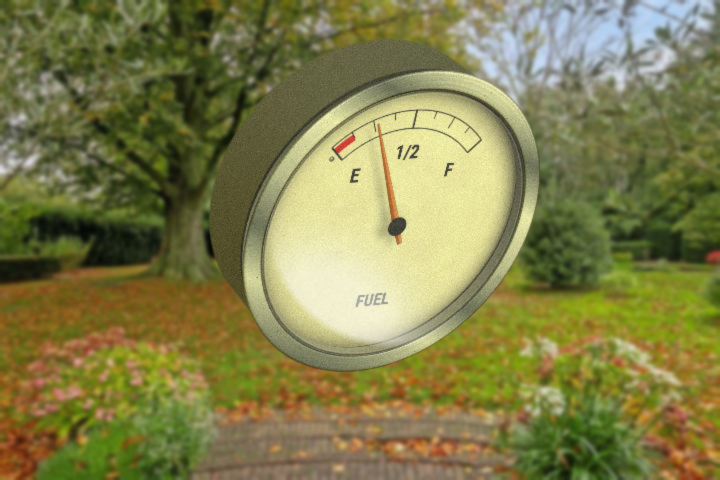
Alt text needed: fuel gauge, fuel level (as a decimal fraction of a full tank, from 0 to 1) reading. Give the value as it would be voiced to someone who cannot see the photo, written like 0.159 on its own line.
0.25
